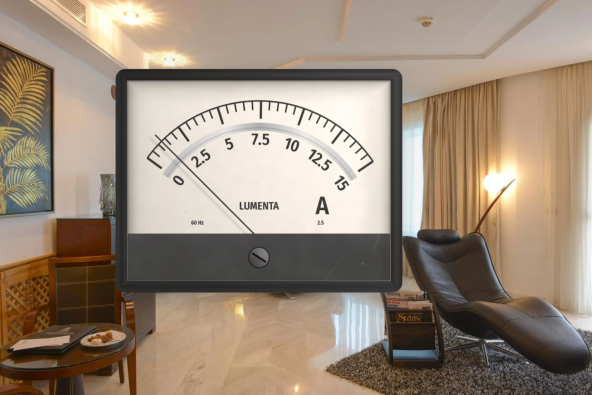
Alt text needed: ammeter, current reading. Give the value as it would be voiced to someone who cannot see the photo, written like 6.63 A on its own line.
1.25 A
